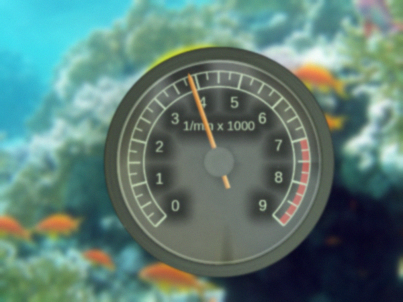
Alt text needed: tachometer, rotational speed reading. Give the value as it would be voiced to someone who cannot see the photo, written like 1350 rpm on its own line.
3875 rpm
